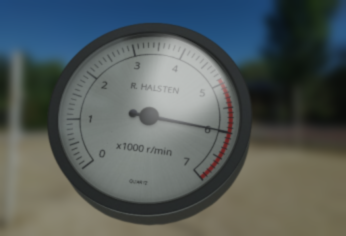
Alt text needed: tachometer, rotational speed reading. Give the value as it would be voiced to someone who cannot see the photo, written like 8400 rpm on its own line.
6000 rpm
